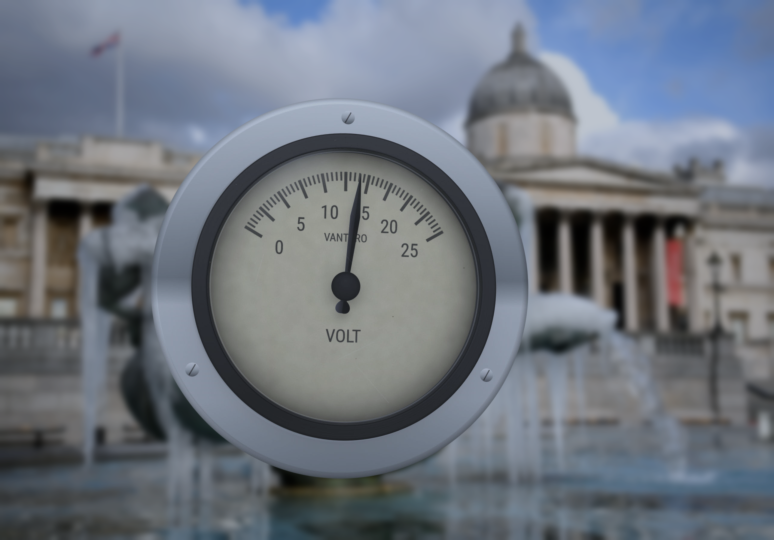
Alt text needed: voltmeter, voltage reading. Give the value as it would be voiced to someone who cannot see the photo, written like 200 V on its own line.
14 V
